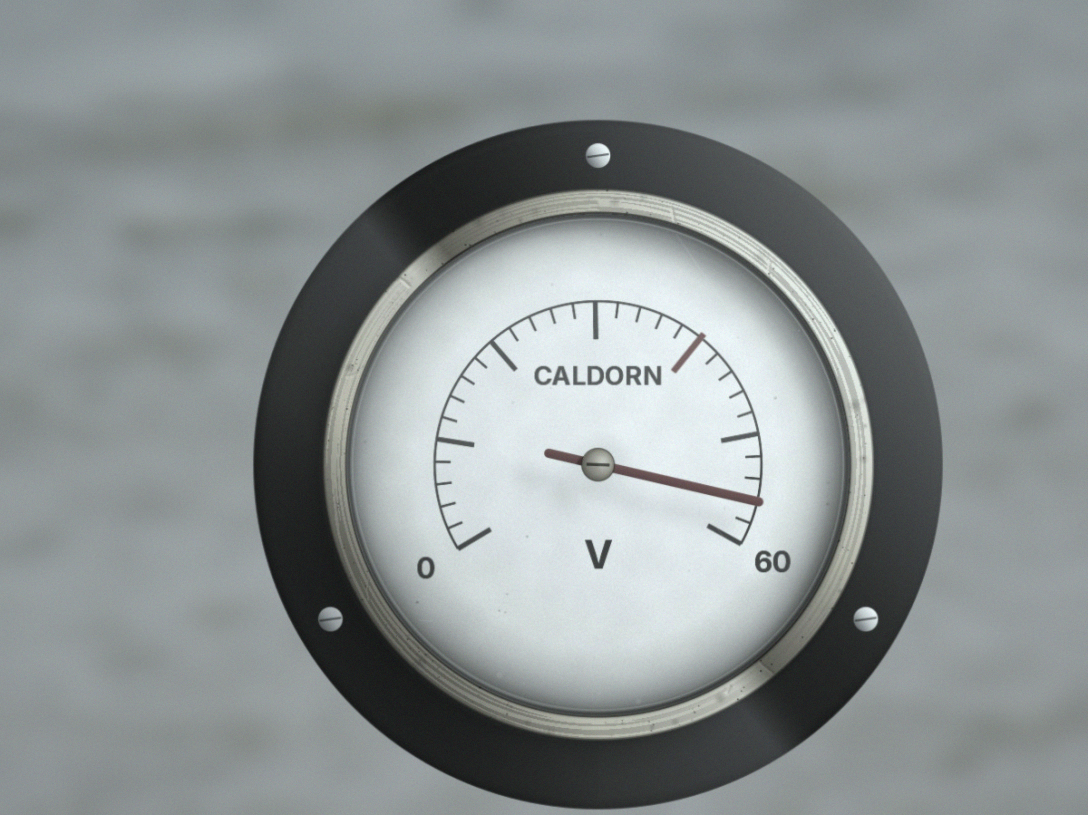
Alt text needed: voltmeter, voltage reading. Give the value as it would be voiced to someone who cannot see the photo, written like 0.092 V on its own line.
56 V
